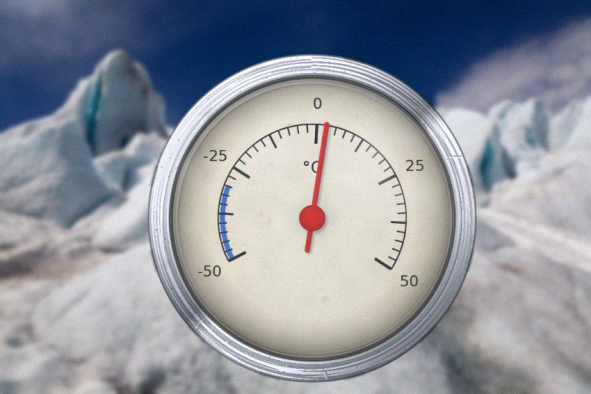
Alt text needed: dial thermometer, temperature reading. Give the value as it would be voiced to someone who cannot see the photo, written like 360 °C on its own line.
2.5 °C
